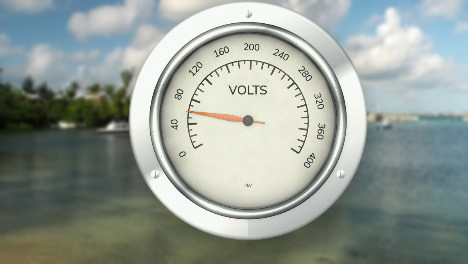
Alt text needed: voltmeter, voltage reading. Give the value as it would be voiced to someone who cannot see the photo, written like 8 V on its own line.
60 V
